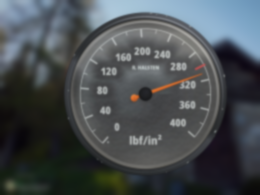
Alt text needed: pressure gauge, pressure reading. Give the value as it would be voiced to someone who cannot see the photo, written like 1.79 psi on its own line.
310 psi
